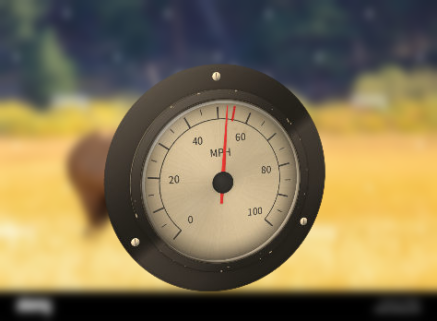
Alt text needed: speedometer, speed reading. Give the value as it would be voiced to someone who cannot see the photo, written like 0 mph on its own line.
52.5 mph
